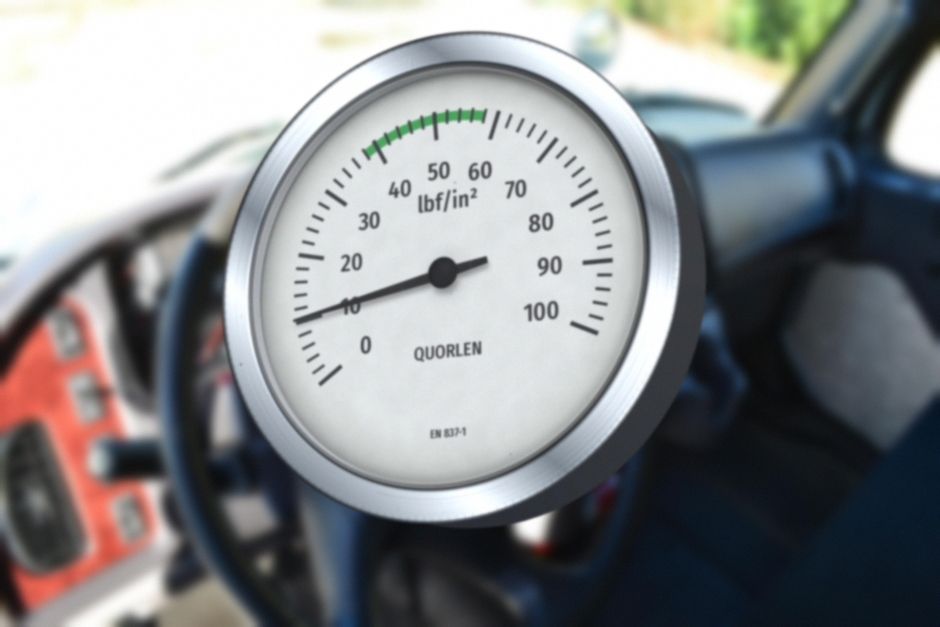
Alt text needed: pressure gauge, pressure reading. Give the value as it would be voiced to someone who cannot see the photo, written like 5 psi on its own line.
10 psi
